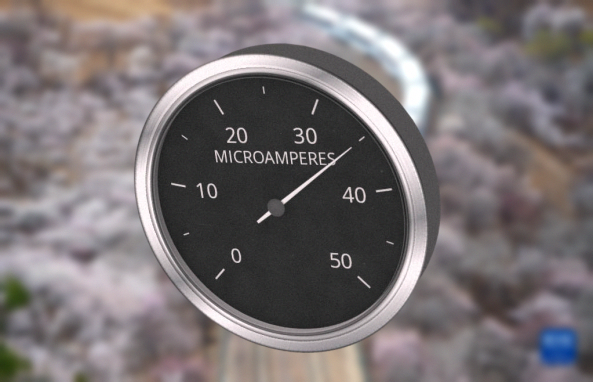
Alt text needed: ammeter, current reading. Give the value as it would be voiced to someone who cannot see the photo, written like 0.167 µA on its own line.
35 µA
